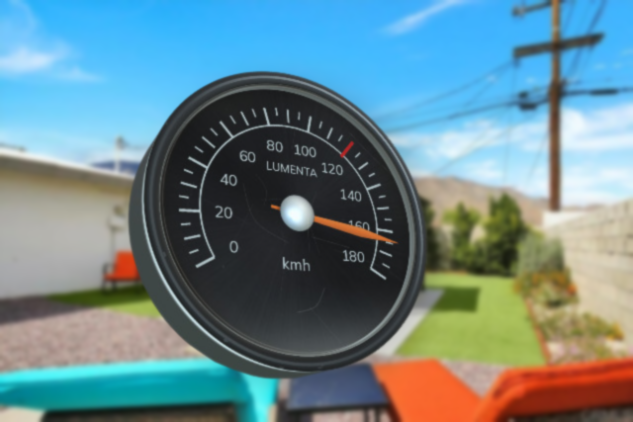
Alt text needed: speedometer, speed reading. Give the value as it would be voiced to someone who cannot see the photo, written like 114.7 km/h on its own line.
165 km/h
